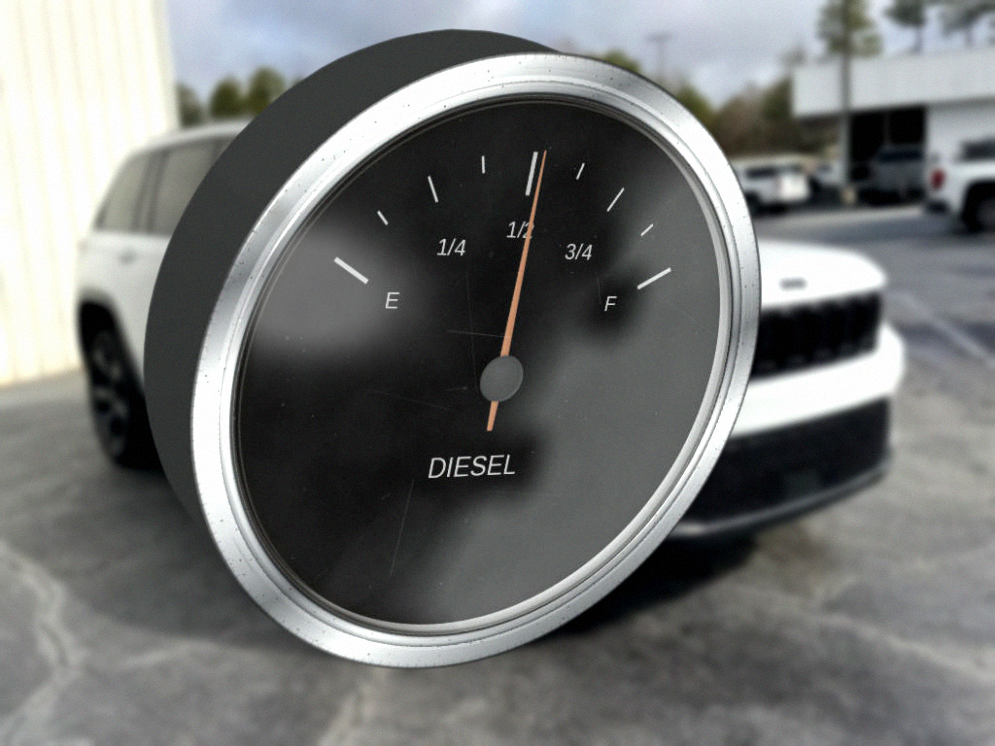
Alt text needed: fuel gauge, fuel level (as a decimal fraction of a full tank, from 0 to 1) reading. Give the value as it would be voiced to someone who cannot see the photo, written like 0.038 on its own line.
0.5
